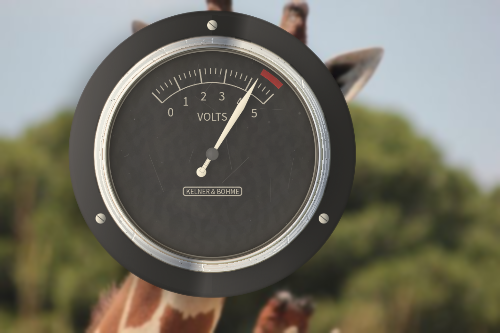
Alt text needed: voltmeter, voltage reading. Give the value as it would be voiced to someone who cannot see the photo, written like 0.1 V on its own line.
4.2 V
